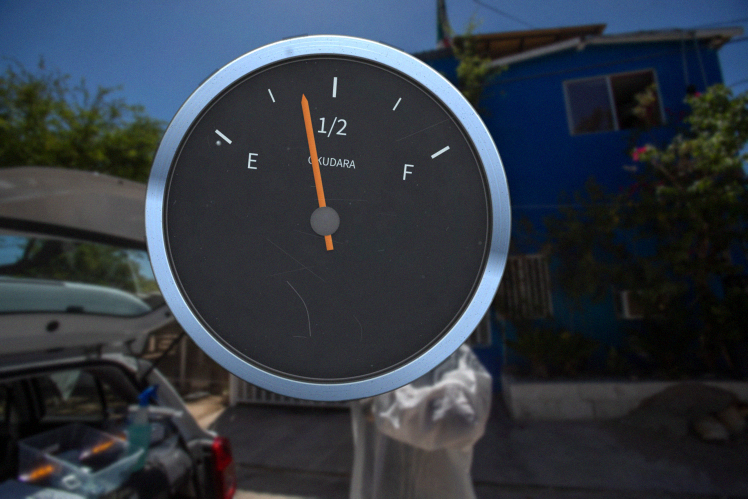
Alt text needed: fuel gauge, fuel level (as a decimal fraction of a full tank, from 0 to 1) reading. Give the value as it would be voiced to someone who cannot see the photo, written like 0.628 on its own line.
0.375
